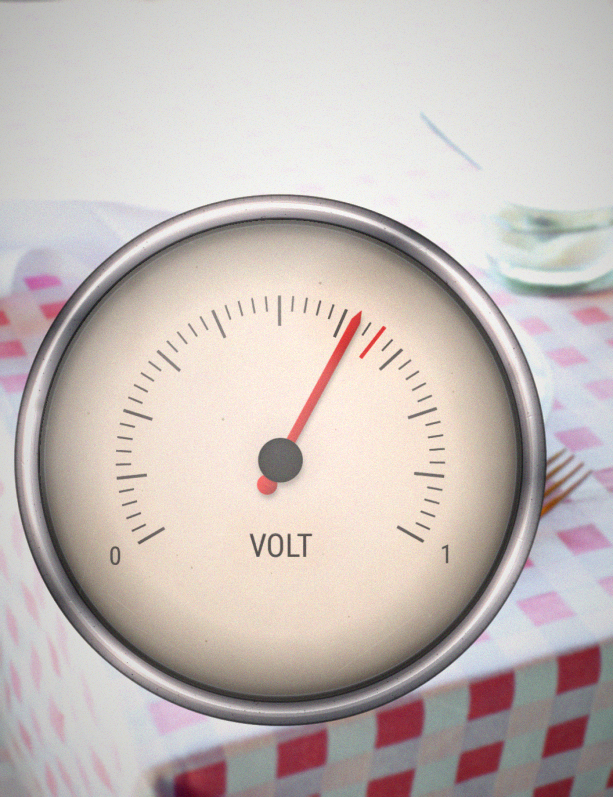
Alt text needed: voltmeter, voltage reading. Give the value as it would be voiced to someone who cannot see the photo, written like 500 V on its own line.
0.62 V
